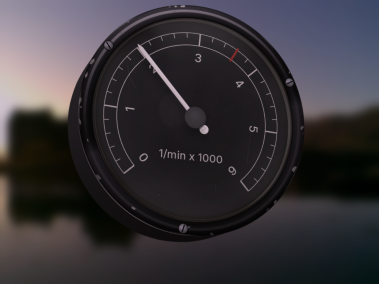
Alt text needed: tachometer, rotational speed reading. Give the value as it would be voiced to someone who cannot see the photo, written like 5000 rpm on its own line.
2000 rpm
